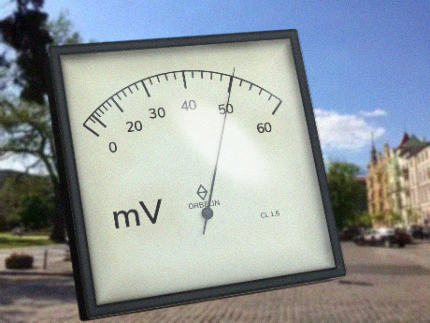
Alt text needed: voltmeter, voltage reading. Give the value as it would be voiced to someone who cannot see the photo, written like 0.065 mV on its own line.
50 mV
